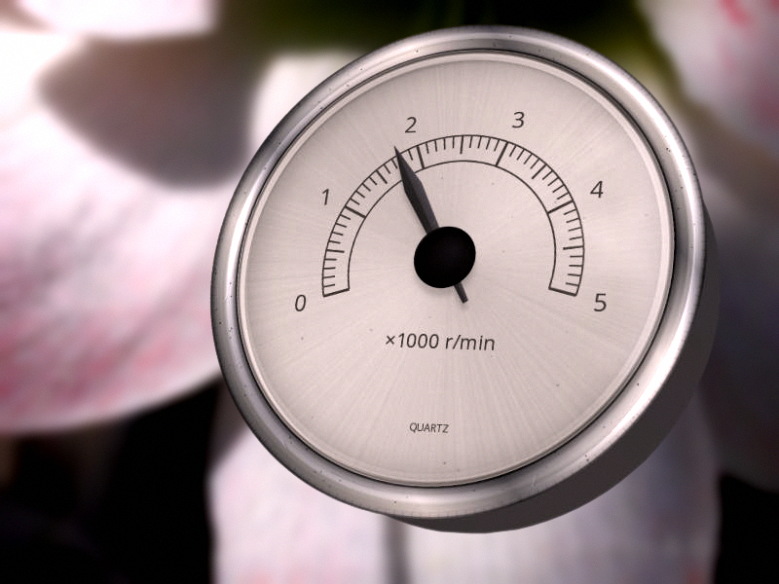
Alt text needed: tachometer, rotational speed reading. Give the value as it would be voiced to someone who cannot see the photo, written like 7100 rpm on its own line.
1800 rpm
